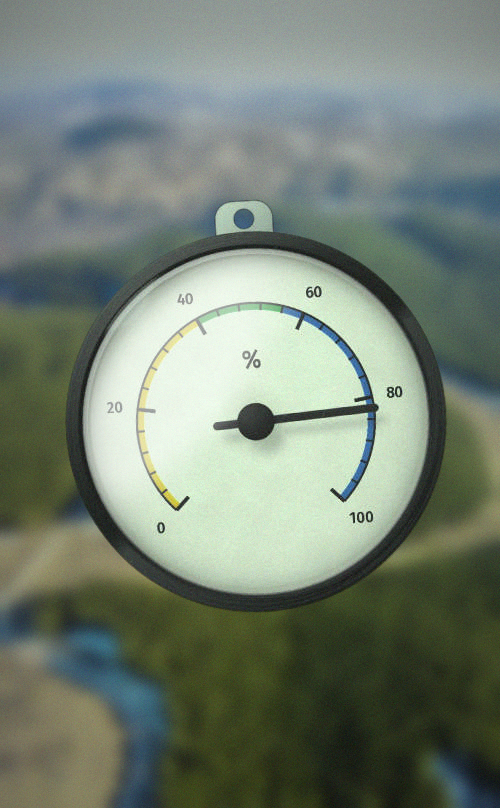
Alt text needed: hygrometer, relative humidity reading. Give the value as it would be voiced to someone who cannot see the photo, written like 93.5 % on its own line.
82 %
